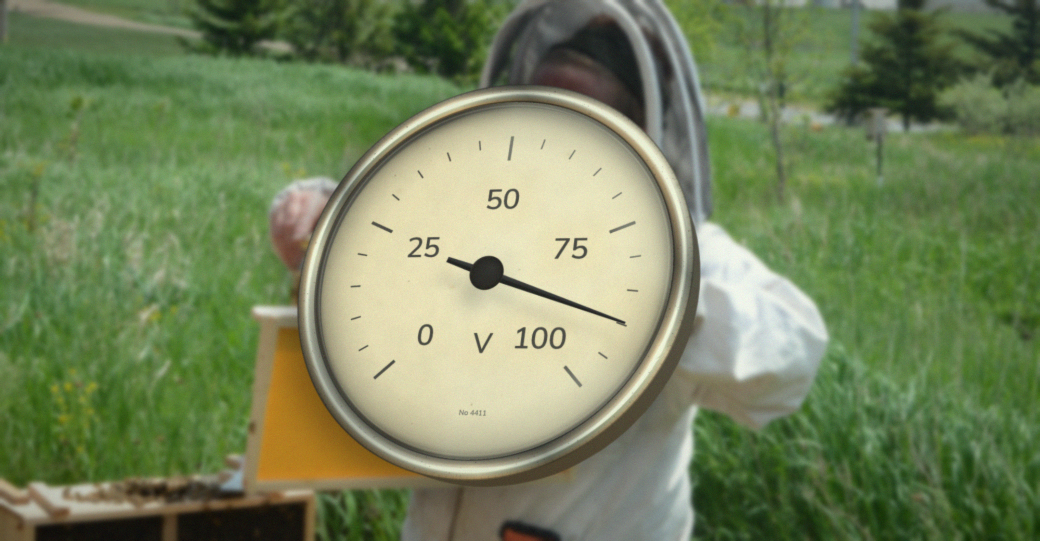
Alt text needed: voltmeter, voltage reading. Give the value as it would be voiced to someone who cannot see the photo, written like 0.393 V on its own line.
90 V
